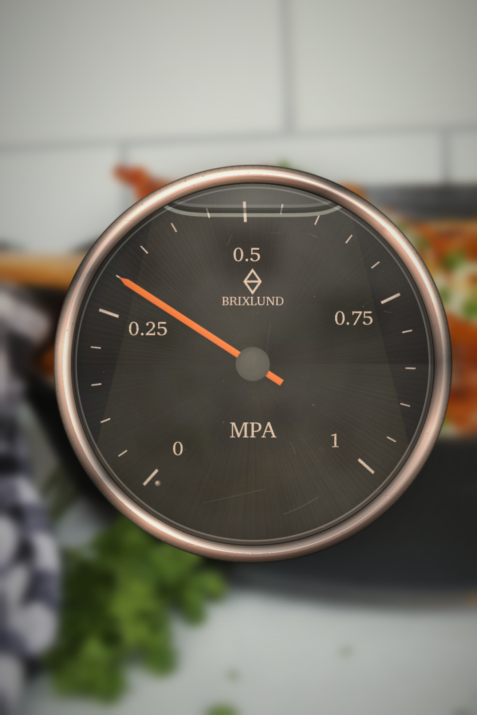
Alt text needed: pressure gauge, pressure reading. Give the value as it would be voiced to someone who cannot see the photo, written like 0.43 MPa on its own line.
0.3 MPa
